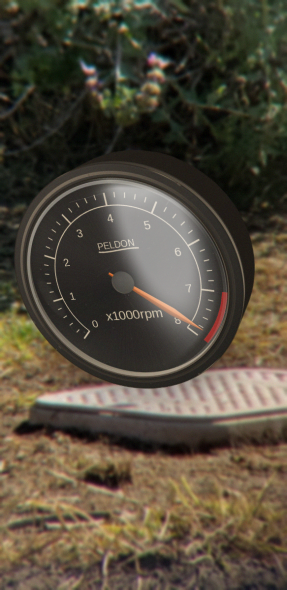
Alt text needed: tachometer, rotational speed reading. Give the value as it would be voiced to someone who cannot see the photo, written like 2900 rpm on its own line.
7800 rpm
